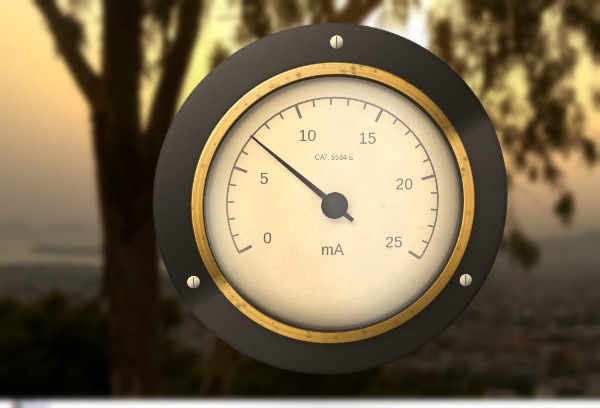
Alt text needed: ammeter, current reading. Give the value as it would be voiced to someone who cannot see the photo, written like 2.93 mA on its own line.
7 mA
